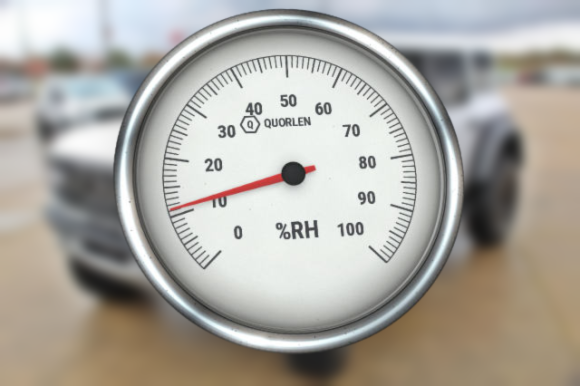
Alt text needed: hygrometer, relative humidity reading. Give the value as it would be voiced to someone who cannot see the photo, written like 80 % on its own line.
11 %
